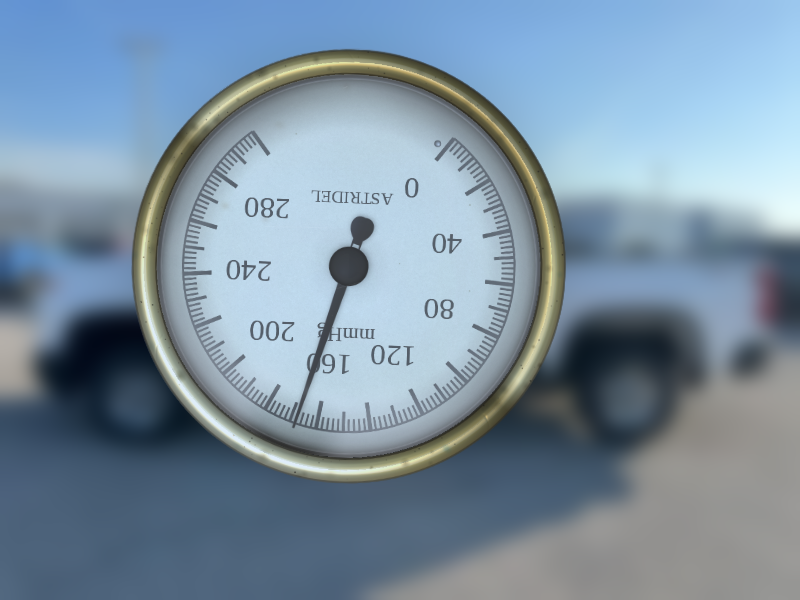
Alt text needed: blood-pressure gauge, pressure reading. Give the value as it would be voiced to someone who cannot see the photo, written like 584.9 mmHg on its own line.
168 mmHg
